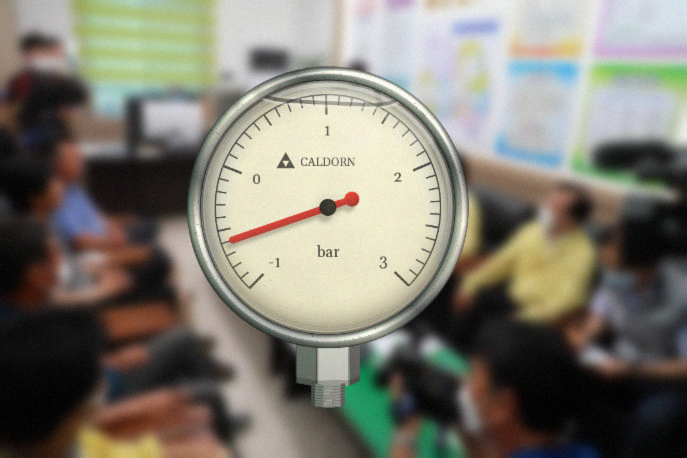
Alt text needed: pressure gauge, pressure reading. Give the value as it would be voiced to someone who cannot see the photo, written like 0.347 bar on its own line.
-0.6 bar
